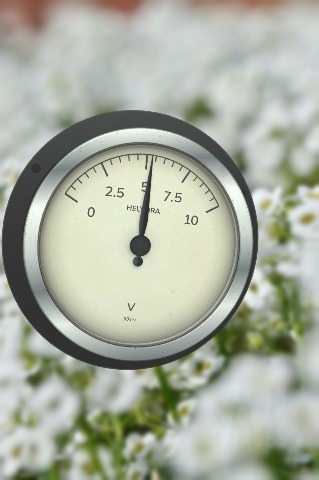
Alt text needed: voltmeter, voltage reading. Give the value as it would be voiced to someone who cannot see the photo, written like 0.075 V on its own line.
5.25 V
